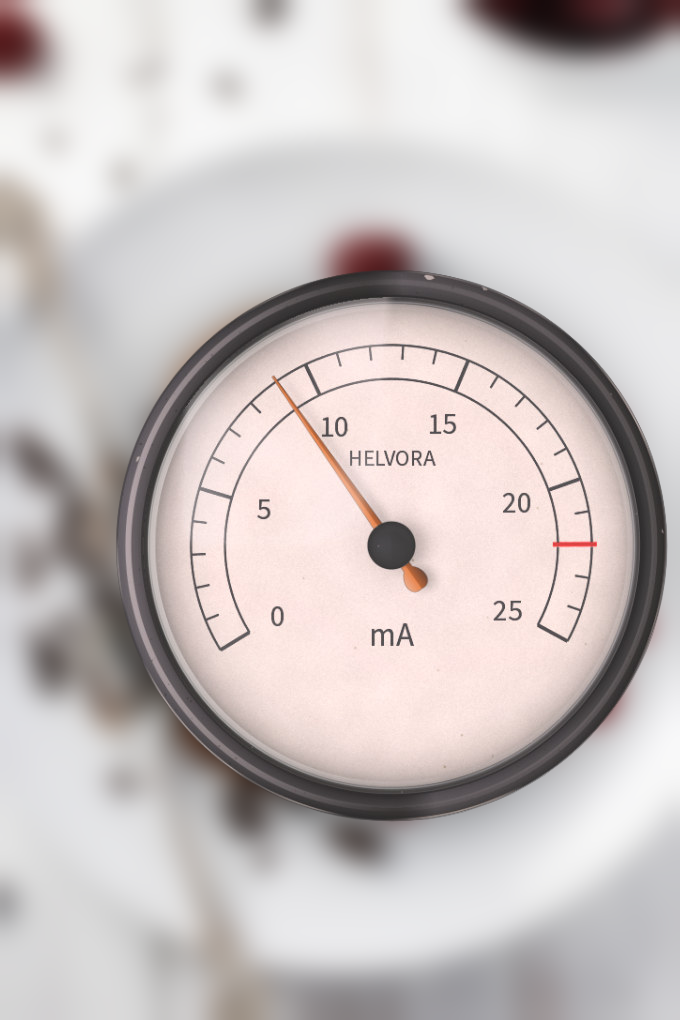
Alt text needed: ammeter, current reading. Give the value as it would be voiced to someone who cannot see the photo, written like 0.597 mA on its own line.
9 mA
